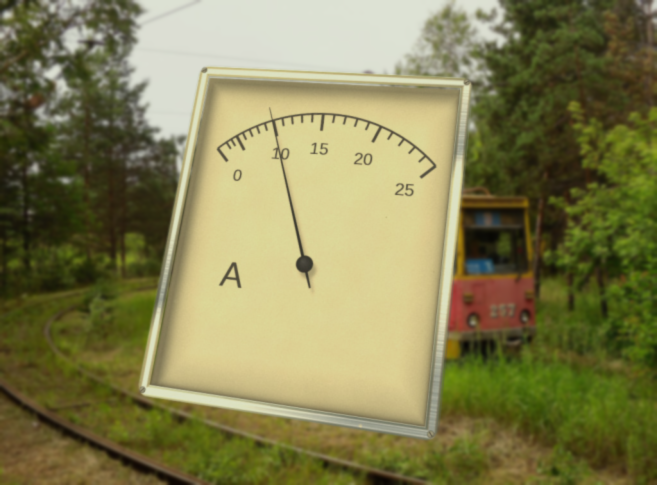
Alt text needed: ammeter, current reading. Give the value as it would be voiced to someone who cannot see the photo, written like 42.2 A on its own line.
10 A
